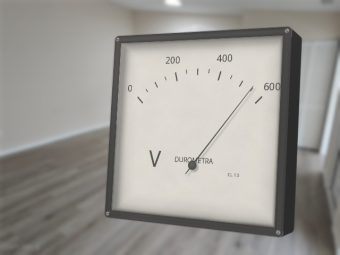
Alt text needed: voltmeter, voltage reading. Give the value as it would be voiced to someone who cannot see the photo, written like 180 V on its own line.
550 V
